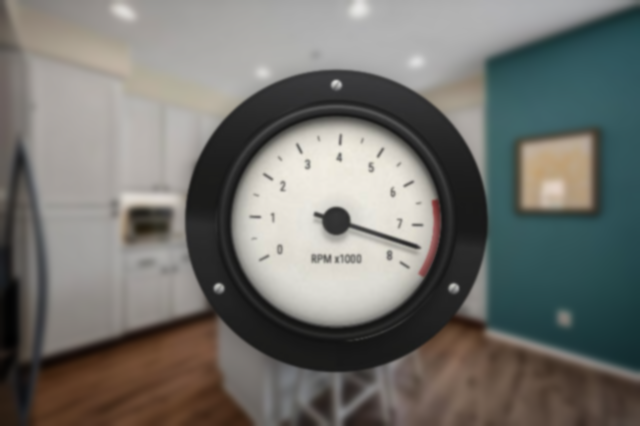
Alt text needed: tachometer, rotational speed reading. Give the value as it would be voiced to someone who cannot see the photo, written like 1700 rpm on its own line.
7500 rpm
